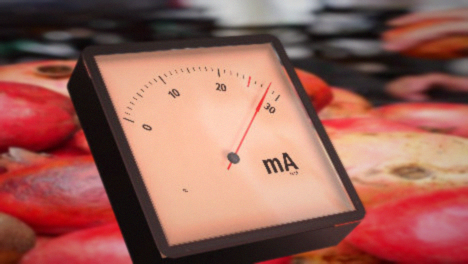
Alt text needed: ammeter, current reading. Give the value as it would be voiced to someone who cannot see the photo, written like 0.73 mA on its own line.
28 mA
